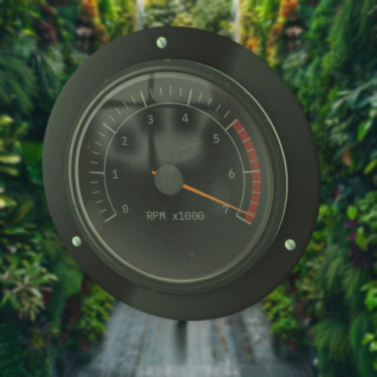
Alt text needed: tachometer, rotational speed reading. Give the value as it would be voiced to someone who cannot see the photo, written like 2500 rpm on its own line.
6800 rpm
